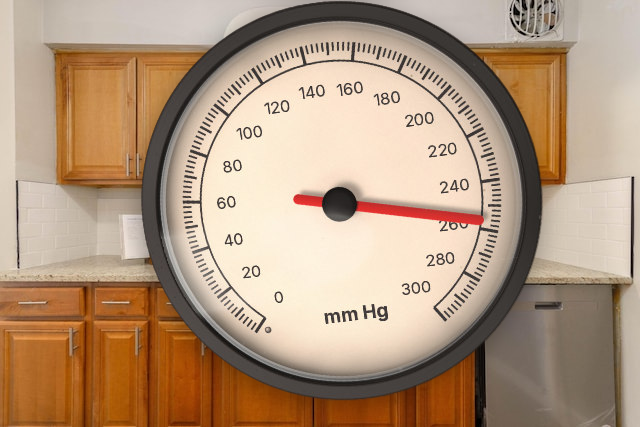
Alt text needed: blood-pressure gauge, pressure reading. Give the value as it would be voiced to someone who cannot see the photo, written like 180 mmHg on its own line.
256 mmHg
